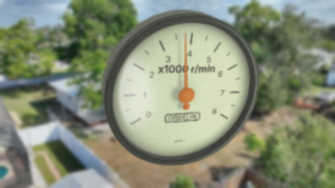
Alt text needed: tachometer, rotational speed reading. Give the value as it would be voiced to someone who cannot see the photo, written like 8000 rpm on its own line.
3750 rpm
